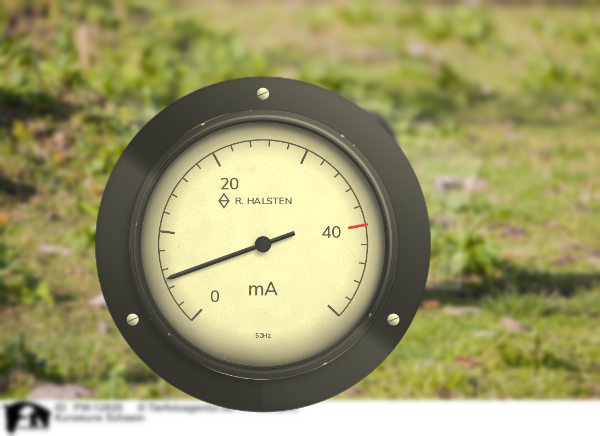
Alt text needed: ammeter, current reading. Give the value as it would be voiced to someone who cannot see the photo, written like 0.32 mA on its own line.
5 mA
